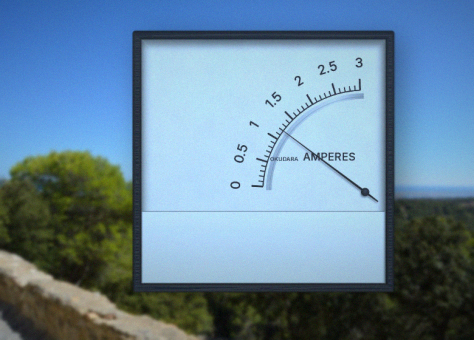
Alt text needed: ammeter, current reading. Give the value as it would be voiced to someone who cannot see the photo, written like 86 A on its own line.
1.2 A
